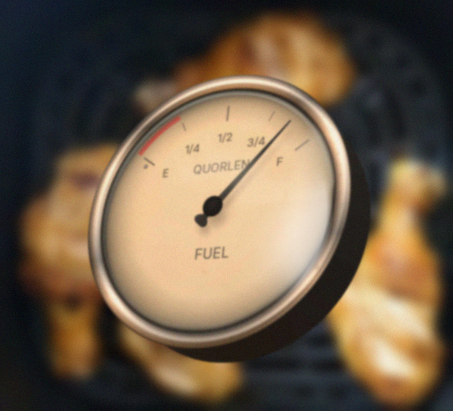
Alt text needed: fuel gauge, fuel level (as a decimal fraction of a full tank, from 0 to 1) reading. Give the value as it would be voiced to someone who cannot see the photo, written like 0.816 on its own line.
0.875
